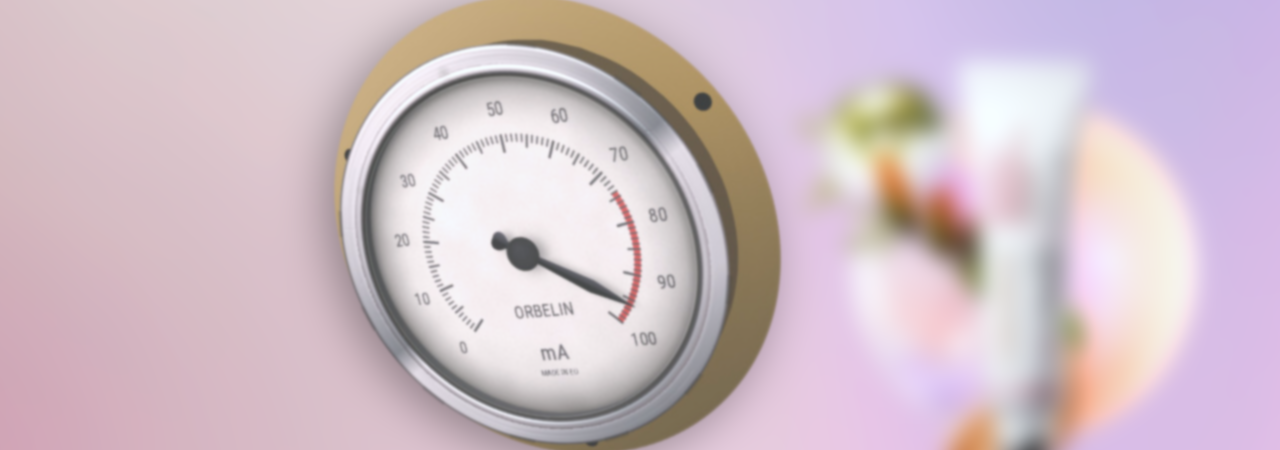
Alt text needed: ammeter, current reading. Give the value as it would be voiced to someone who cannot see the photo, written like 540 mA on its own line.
95 mA
